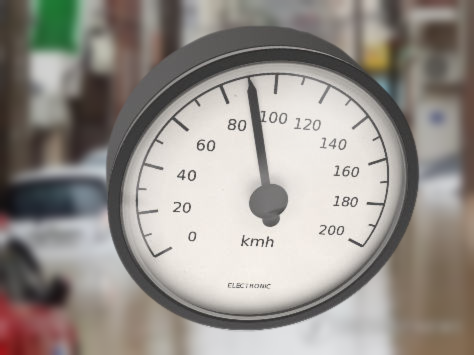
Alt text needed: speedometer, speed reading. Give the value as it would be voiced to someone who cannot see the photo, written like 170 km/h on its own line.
90 km/h
